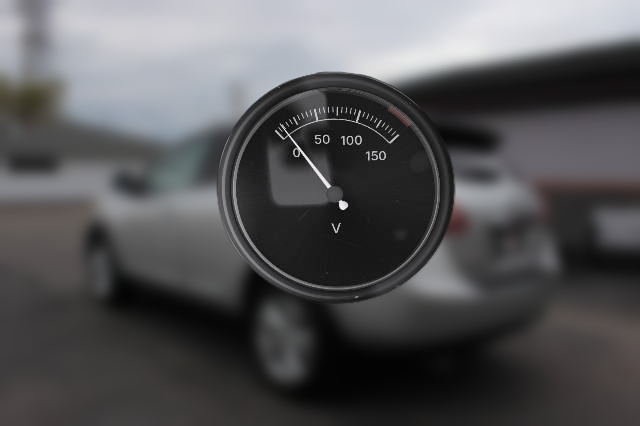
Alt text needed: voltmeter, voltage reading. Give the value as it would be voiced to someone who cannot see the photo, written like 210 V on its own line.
10 V
